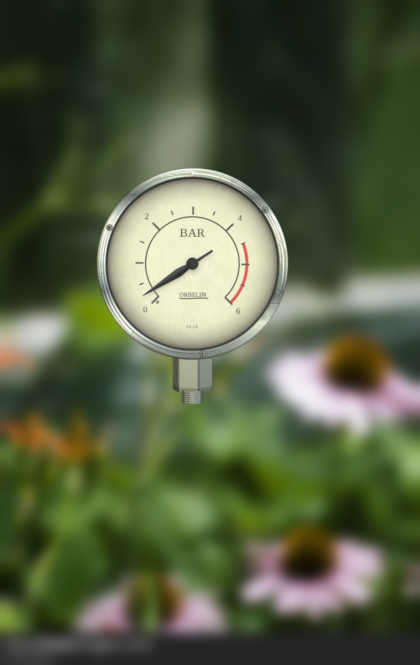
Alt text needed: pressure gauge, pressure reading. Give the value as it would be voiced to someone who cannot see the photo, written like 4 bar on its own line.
0.25 bar
